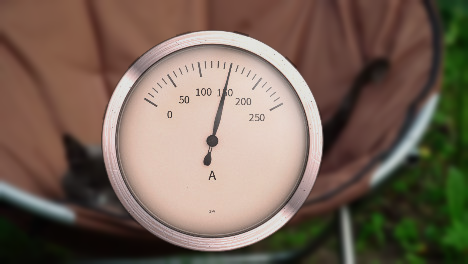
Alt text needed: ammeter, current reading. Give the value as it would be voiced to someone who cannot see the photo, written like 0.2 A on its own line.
150 A
